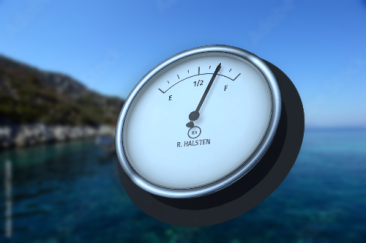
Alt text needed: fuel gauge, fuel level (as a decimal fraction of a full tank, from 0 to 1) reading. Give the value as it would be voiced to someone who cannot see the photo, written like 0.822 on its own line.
0.75
